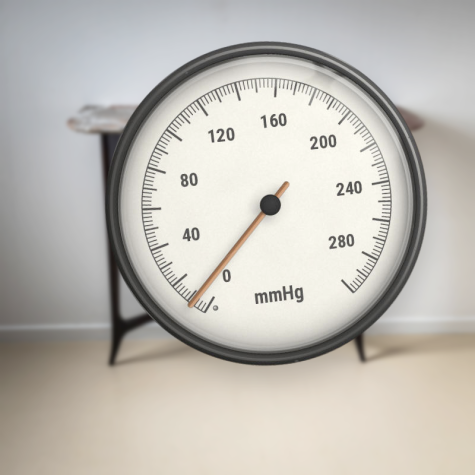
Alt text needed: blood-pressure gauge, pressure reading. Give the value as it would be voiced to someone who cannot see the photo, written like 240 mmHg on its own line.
8 mmHg
